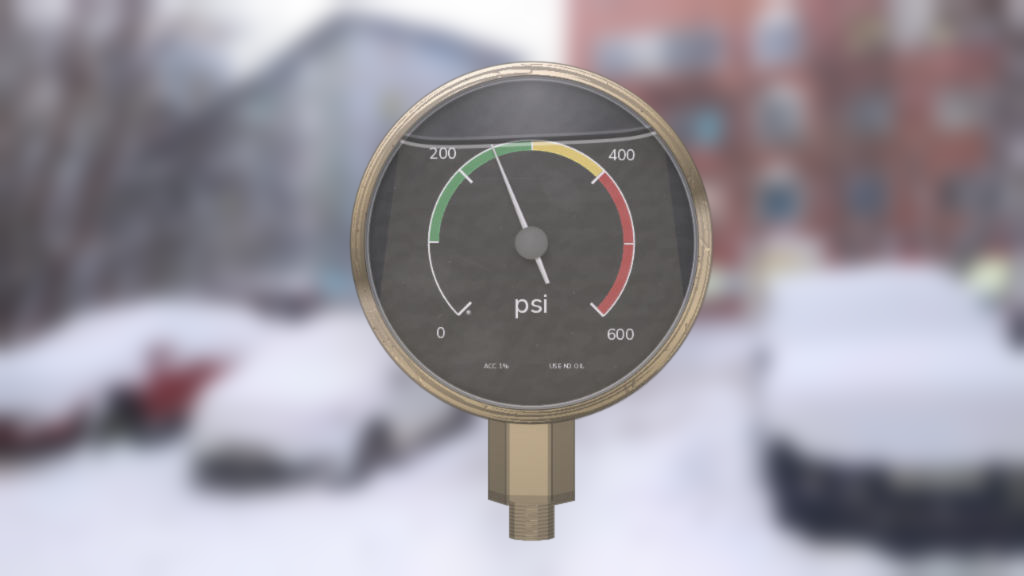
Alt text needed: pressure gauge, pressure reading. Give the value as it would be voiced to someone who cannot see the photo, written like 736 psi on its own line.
250 psi
